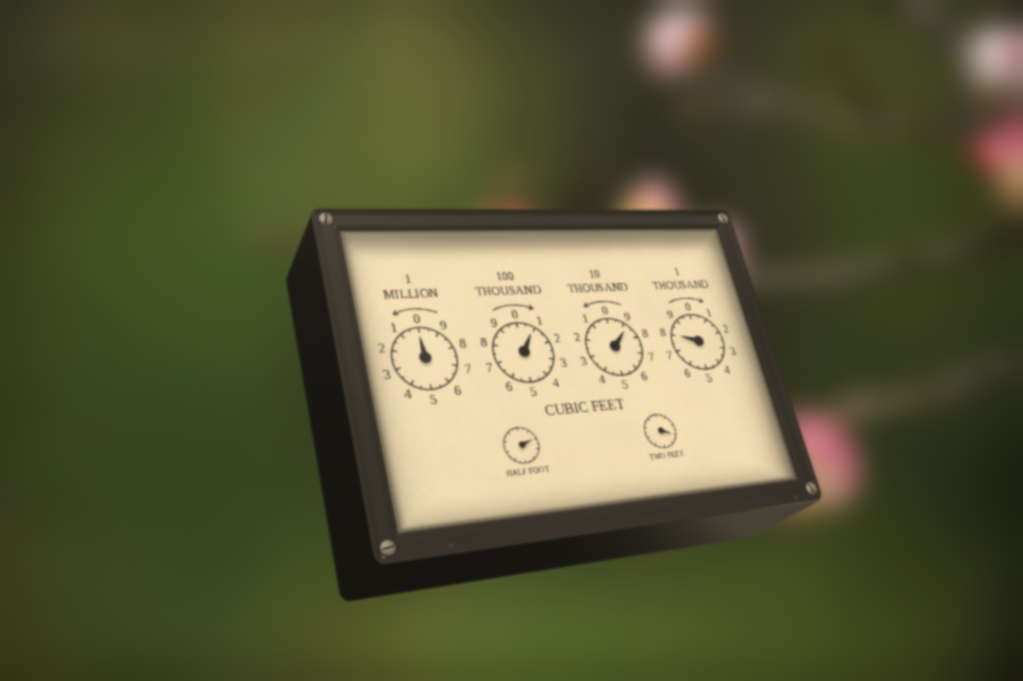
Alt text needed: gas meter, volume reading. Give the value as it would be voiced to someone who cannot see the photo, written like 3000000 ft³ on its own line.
8800 ft³
